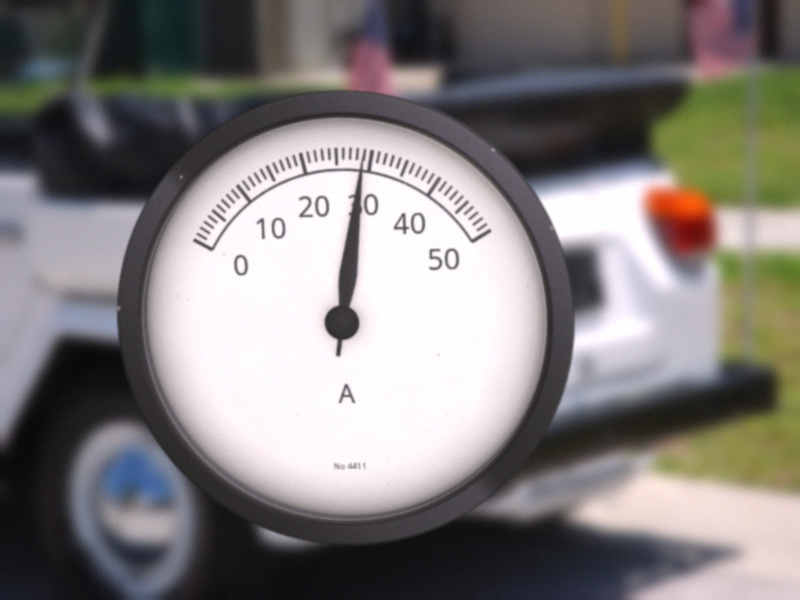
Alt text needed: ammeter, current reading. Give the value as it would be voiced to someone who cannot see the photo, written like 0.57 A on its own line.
29 A
